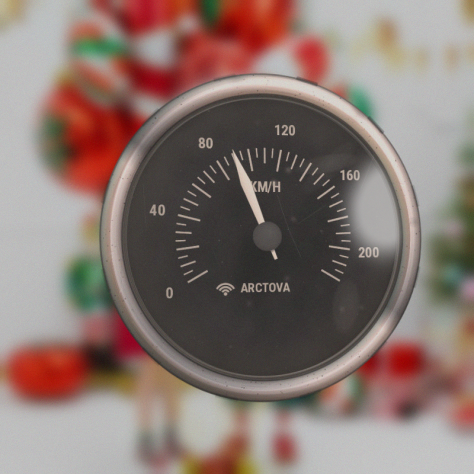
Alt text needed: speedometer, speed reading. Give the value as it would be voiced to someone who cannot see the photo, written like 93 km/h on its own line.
90 km/h
